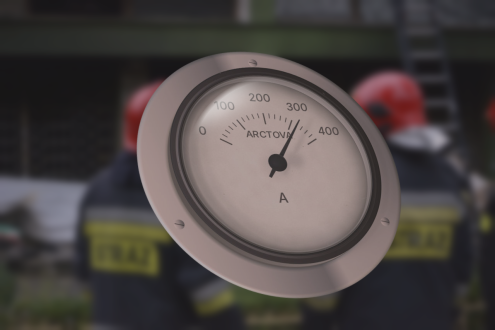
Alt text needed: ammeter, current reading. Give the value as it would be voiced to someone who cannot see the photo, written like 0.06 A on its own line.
320 A
